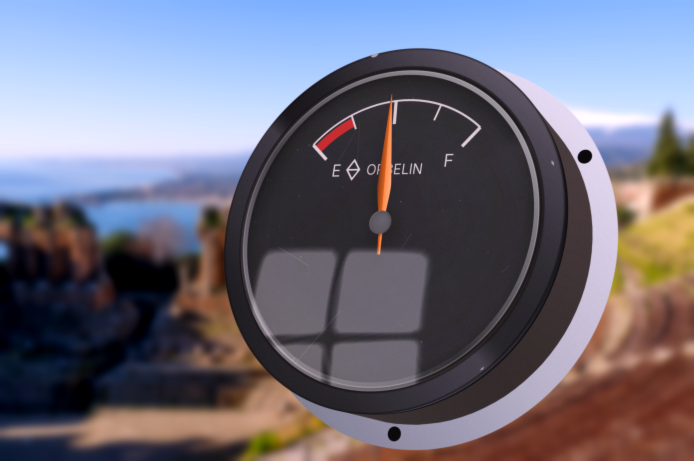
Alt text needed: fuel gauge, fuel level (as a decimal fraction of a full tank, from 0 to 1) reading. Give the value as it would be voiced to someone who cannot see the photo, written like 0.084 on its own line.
0.5
